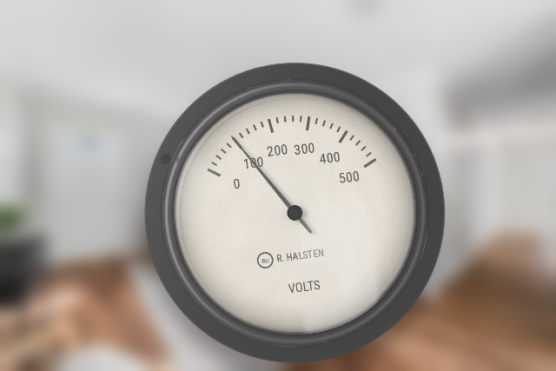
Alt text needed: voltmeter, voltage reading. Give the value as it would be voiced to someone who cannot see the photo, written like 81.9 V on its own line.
100 V
